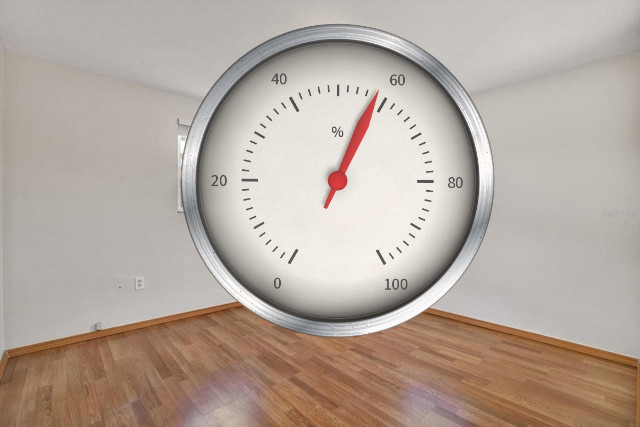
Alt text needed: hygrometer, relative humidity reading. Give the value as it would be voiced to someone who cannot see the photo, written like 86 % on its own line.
58 %
